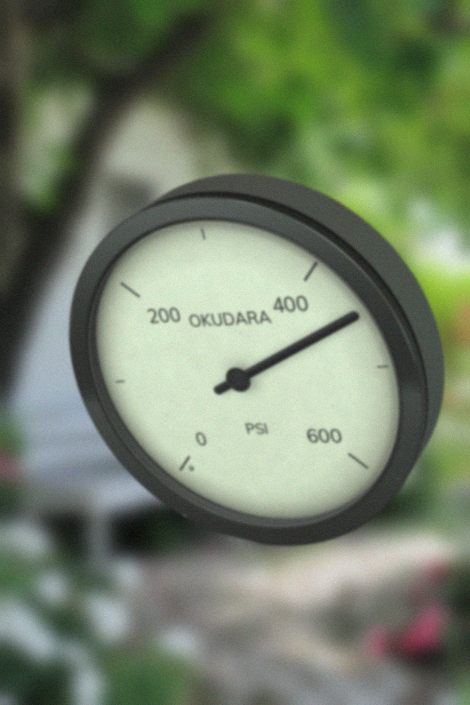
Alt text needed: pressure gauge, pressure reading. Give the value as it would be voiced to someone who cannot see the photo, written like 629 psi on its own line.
450 psi
